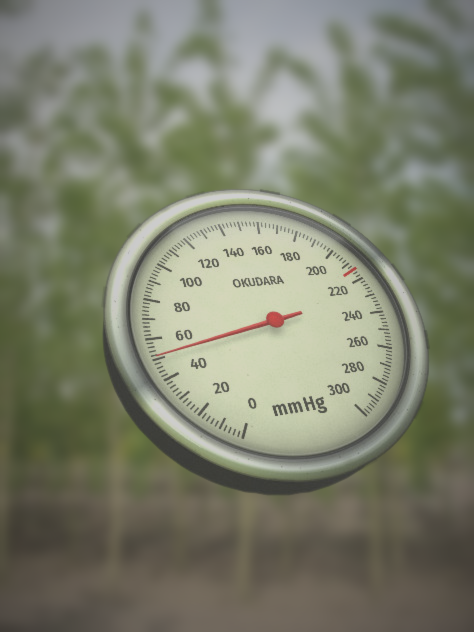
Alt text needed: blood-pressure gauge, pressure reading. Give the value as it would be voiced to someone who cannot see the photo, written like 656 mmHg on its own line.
50 mmHg
